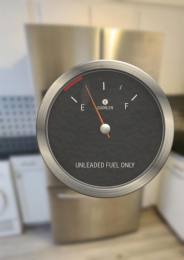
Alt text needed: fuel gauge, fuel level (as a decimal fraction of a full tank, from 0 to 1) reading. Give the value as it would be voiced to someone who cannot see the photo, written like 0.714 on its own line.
0.25
